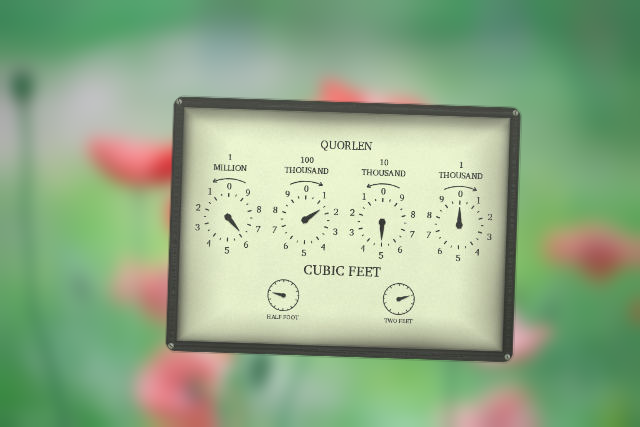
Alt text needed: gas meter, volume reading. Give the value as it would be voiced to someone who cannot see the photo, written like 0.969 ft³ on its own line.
615000 ft³
